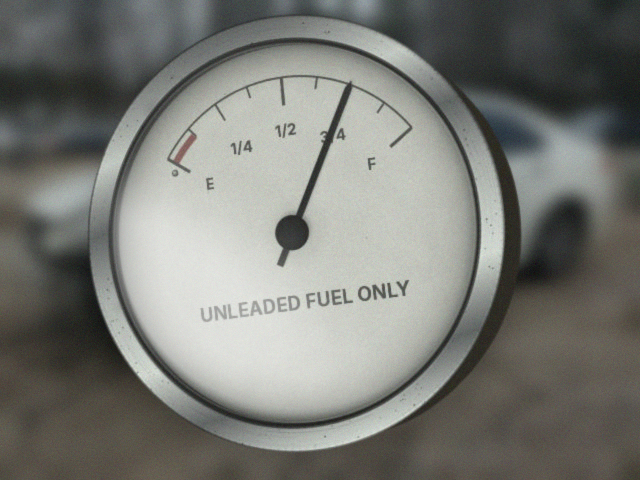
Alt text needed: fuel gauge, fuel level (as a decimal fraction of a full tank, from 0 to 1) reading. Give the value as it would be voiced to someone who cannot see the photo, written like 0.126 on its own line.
0.75
